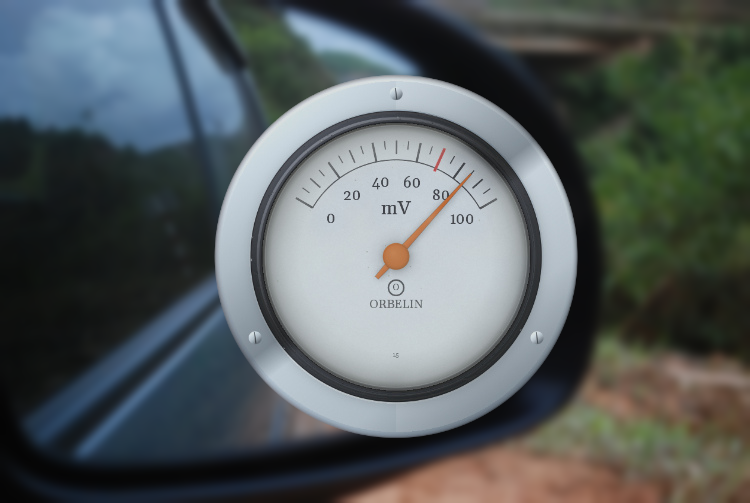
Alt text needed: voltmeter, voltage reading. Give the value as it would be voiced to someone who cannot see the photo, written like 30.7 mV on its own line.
85 mV
